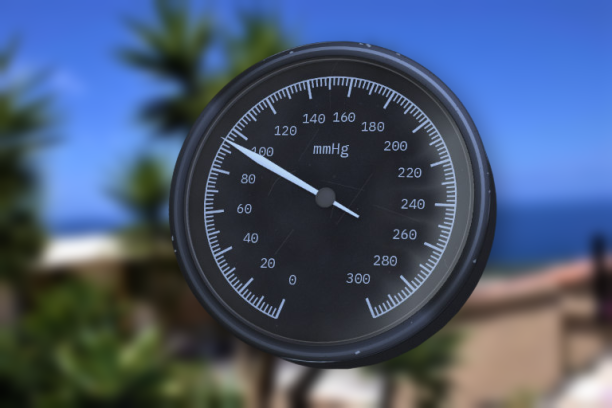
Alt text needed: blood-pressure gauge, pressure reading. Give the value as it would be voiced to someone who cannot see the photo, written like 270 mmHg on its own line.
94 mmHg
